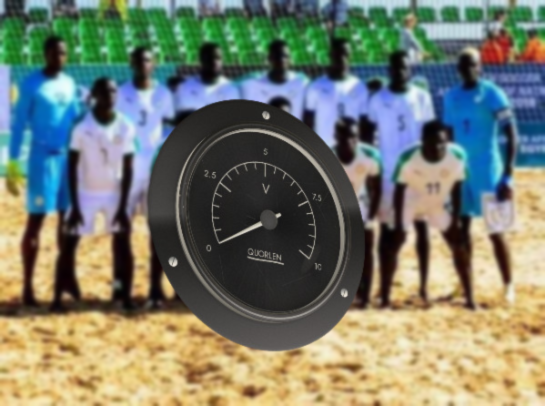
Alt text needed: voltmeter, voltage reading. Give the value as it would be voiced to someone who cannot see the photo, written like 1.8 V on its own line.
0 V
